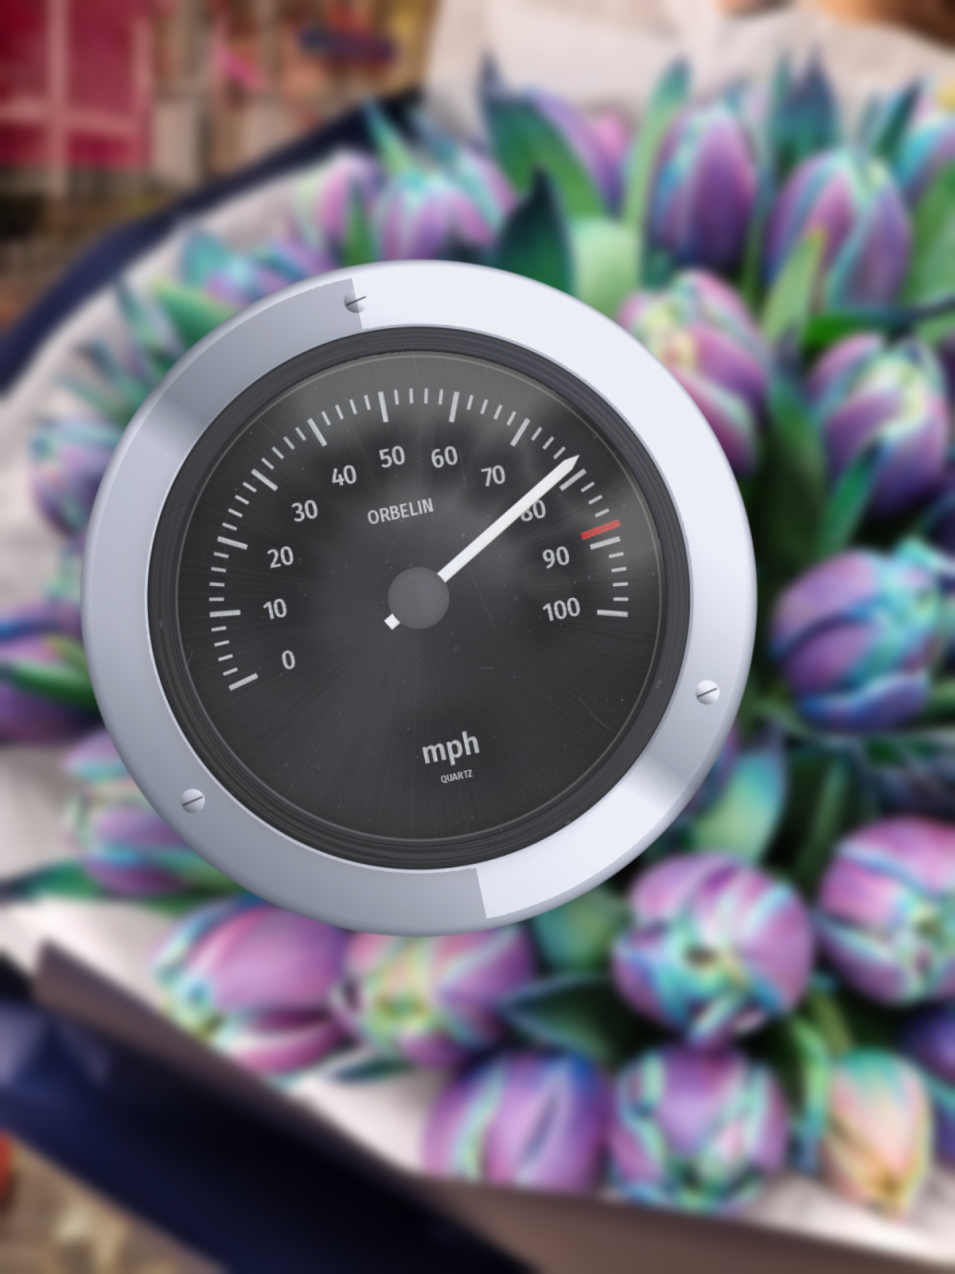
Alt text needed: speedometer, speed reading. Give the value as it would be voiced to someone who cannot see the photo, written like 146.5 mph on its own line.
78 mph
